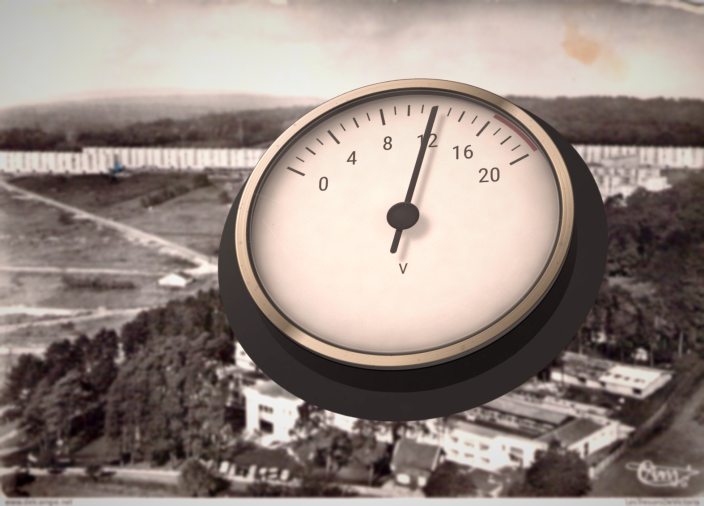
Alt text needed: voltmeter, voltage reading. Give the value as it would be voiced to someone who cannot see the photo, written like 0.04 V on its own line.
12 V
